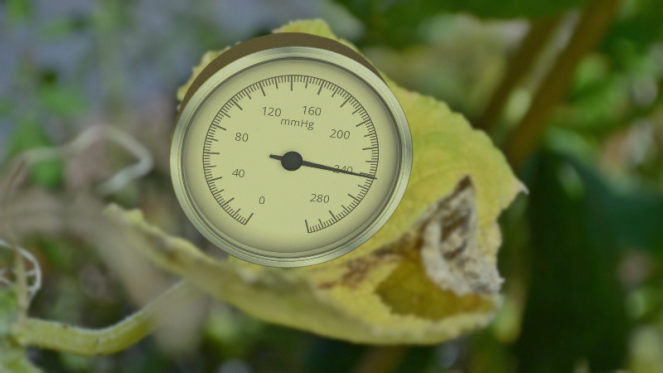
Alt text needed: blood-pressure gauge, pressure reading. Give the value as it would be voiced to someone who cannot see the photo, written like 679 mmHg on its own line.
240 mmHg
